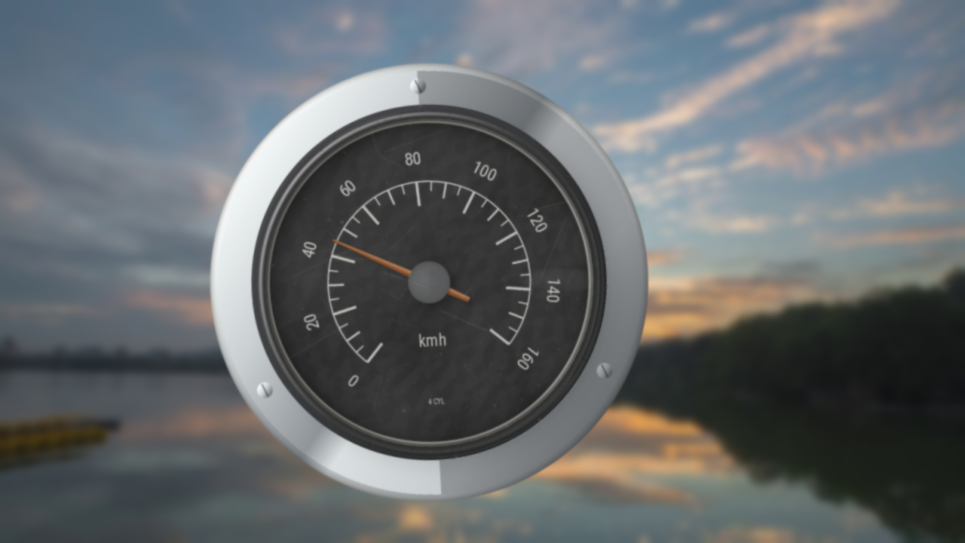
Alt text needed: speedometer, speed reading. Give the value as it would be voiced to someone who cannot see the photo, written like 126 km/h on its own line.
45 km/h
